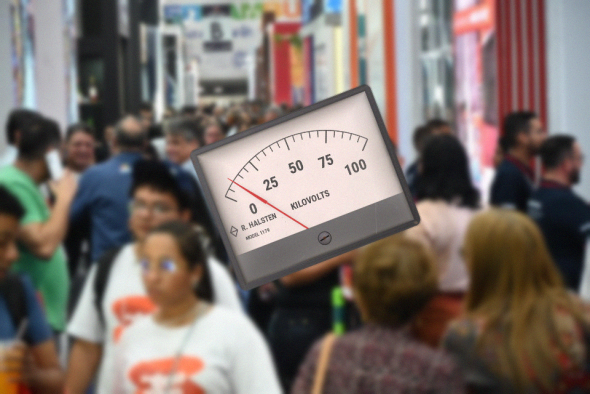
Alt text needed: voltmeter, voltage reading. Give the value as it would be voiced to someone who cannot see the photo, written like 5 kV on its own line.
10 kV
